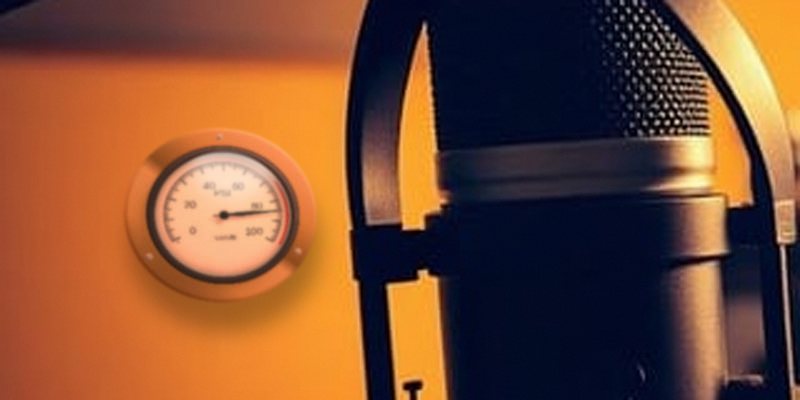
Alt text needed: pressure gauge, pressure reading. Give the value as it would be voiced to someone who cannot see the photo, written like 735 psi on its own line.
85 psi
